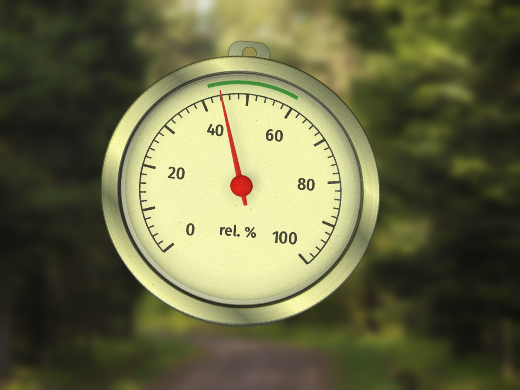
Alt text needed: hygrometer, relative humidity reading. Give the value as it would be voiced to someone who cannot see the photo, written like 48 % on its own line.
44 %
